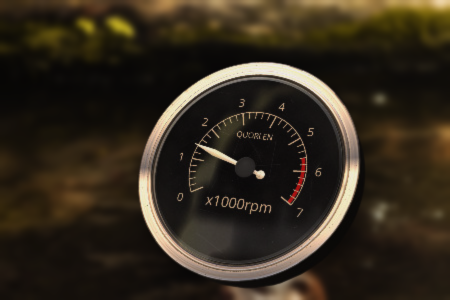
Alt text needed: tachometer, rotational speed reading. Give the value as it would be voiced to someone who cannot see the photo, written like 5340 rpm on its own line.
1400 rpm
